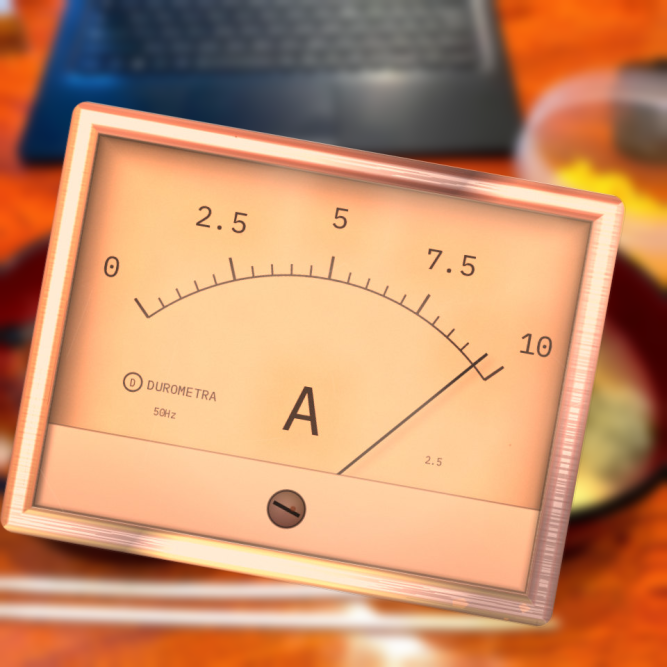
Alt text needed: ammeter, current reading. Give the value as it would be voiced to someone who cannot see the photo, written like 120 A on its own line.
9.5 A
